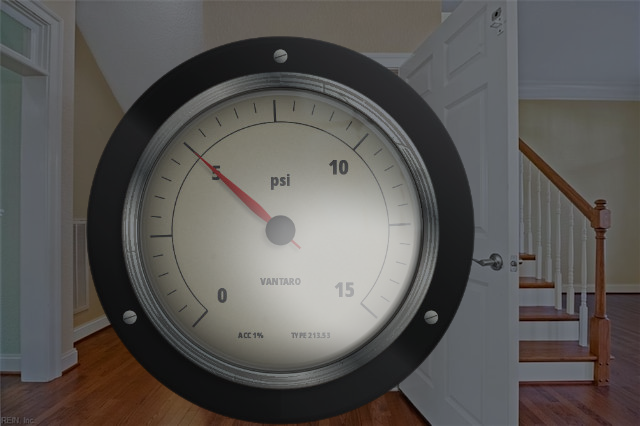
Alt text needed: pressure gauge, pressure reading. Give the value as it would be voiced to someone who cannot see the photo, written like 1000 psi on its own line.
5 psi
